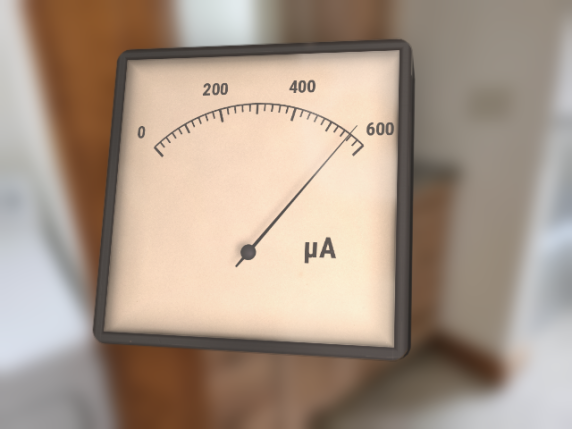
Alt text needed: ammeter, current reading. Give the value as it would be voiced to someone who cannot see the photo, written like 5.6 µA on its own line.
560 µA
